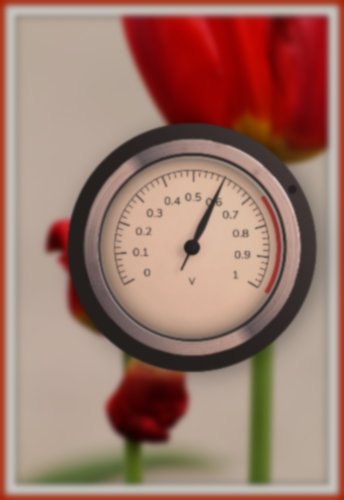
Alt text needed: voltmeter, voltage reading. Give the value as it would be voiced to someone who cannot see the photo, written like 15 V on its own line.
0.6 V
